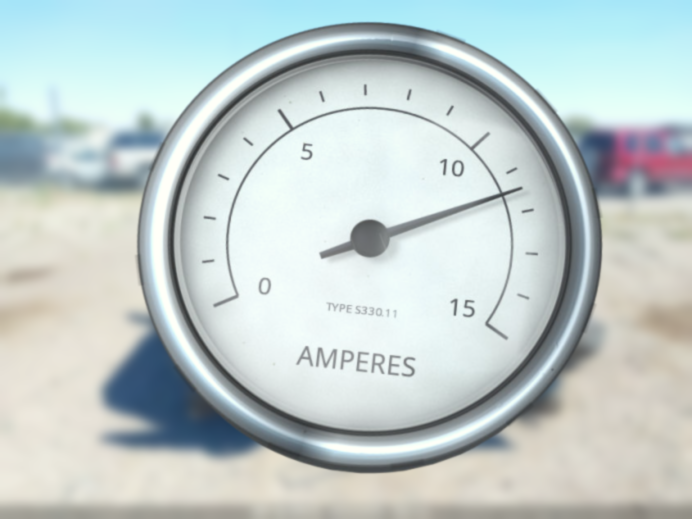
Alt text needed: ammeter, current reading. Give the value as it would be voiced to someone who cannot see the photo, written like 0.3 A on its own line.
11.5 A
